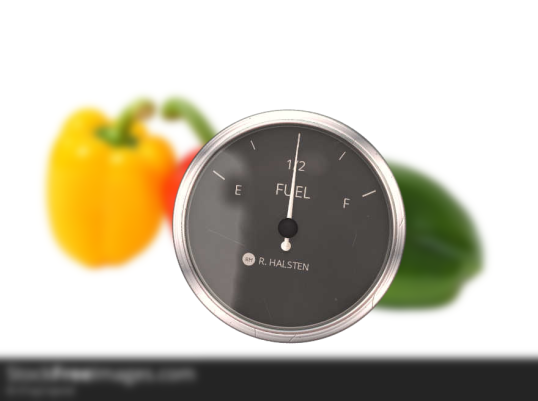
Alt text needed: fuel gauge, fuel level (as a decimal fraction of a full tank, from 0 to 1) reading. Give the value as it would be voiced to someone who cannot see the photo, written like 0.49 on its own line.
0.5
